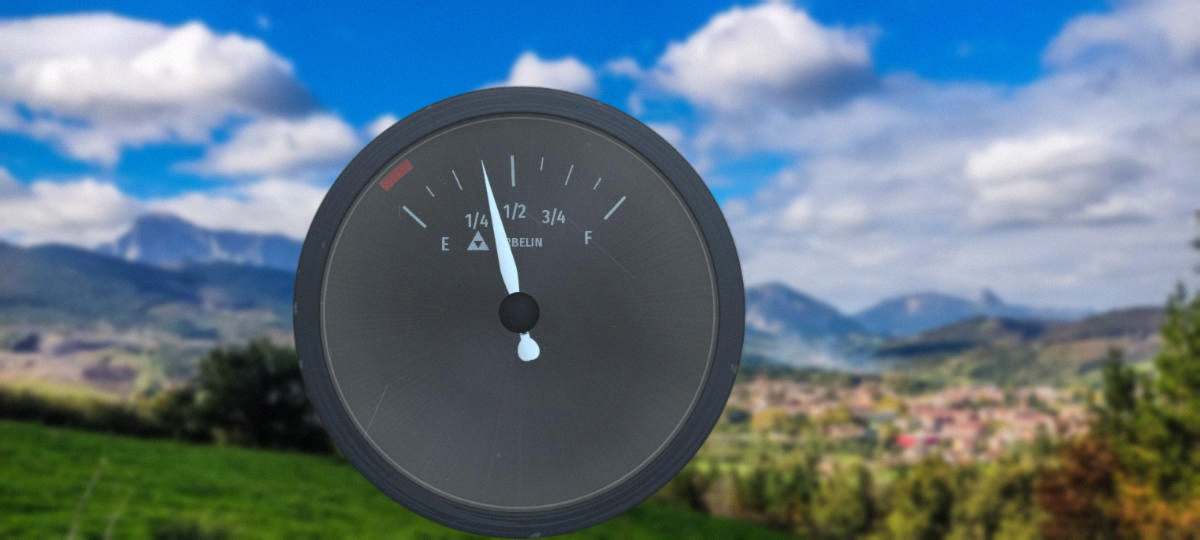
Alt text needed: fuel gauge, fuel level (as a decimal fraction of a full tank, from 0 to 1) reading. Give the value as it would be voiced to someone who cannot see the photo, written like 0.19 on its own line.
0.375
